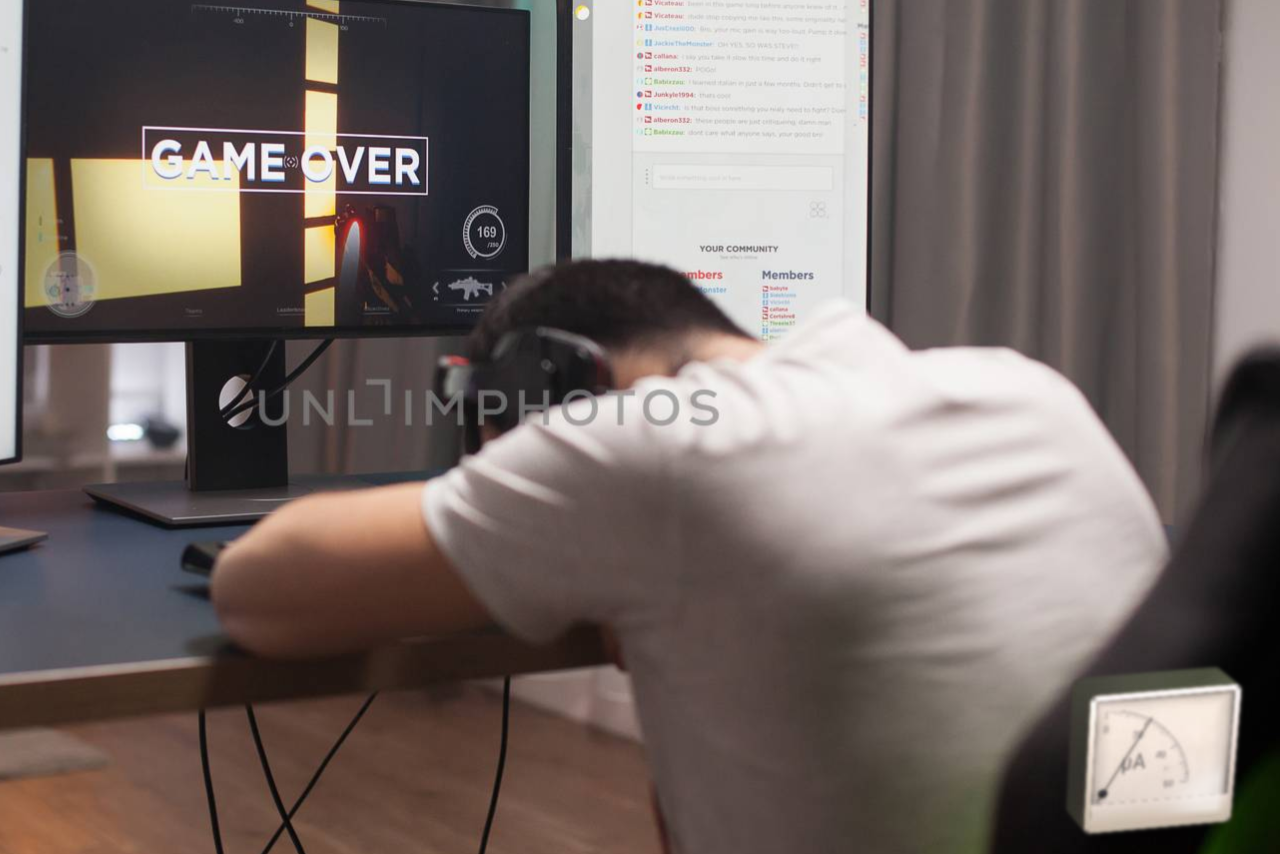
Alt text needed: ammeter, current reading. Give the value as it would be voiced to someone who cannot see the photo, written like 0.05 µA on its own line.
20 µA
